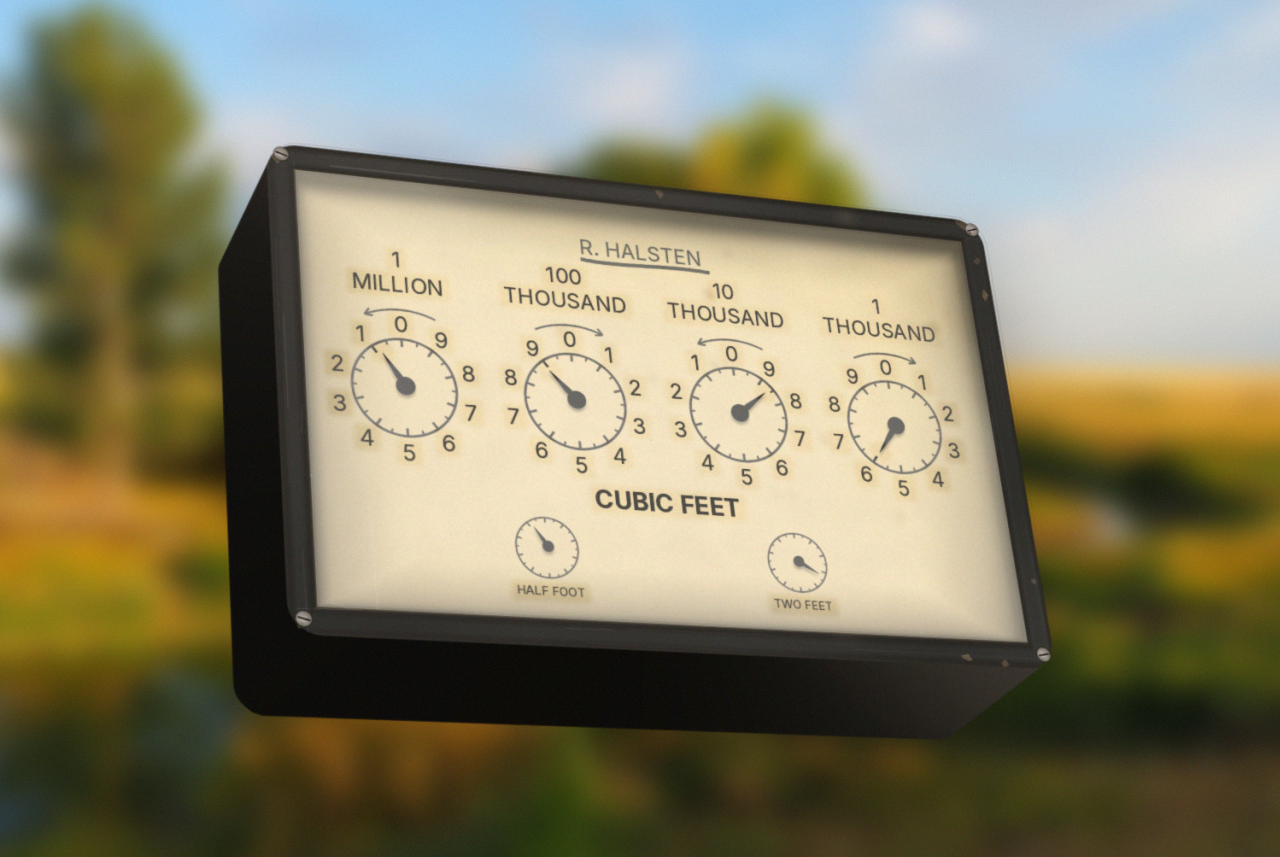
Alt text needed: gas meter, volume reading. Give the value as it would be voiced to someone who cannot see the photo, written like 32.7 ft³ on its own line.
88600 ft³
